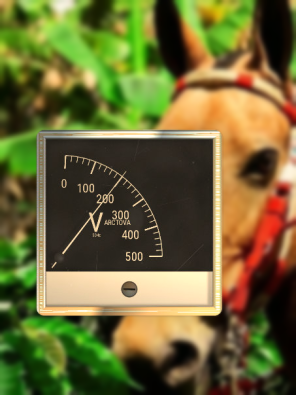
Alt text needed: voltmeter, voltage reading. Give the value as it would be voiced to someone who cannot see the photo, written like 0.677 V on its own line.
200 V
